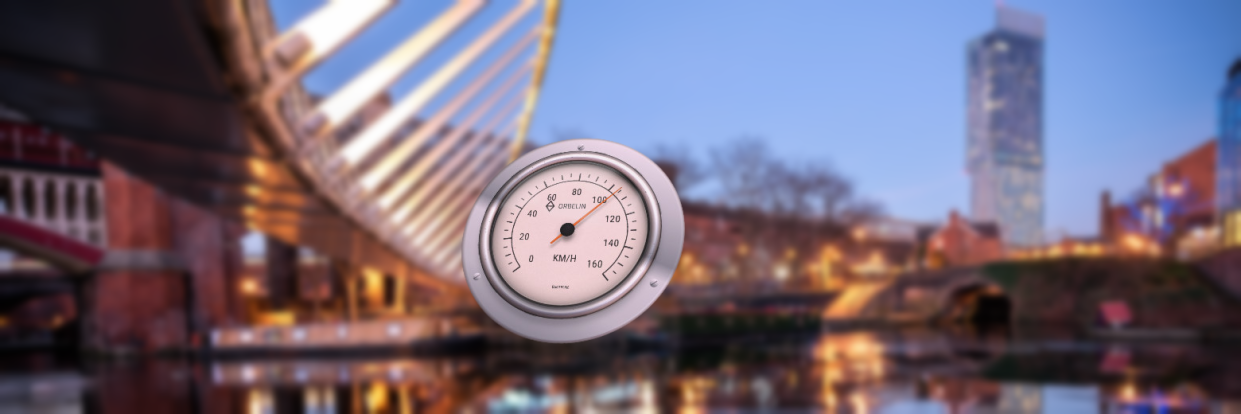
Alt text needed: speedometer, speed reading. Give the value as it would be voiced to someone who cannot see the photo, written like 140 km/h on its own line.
105 km/h
